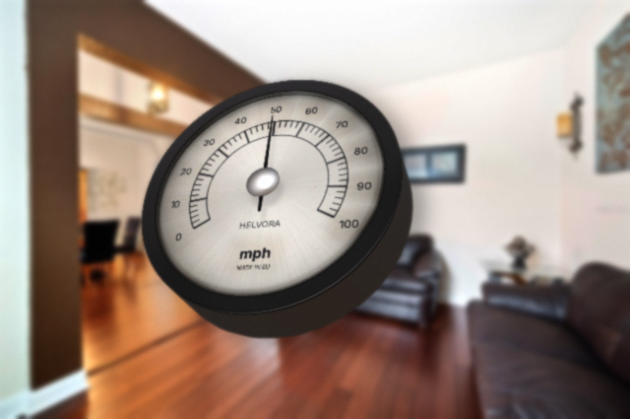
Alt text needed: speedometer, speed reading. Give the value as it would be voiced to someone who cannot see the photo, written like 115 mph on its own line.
50 mph
